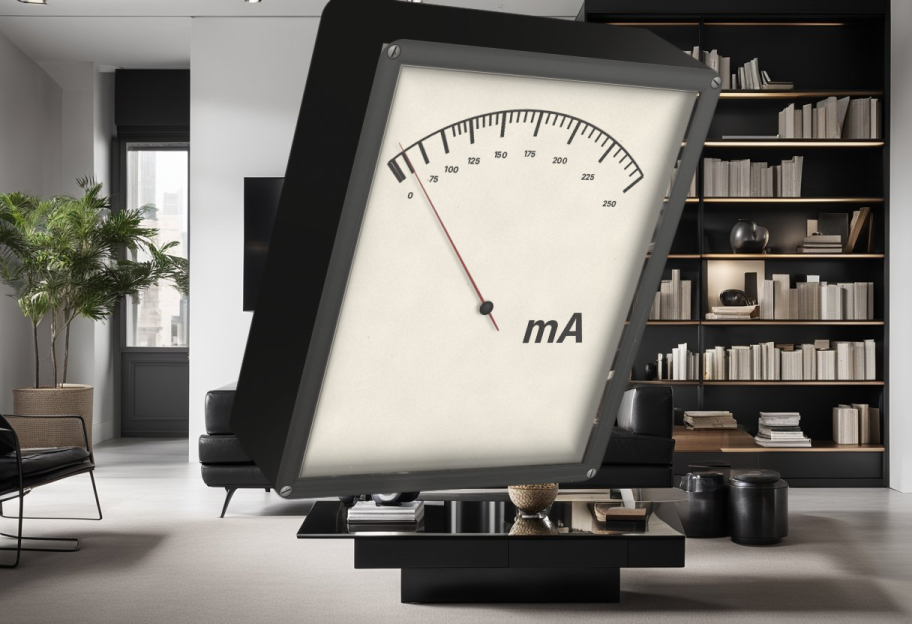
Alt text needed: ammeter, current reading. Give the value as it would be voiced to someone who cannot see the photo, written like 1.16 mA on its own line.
50 mA
